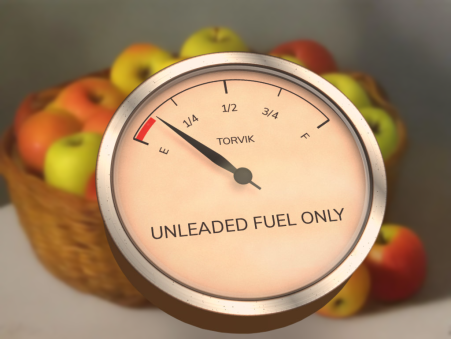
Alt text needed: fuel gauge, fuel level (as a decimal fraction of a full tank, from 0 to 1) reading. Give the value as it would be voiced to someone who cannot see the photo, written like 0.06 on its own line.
0.125
